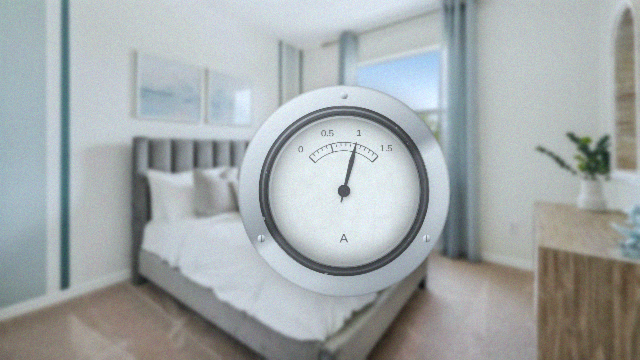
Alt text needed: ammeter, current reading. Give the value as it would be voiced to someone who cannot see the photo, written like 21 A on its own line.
1 A
